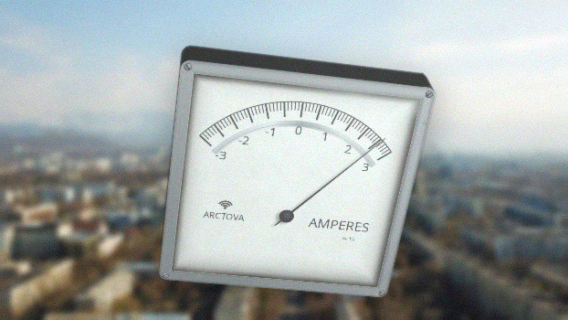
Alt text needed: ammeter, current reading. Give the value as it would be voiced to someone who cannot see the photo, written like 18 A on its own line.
2.5 A
